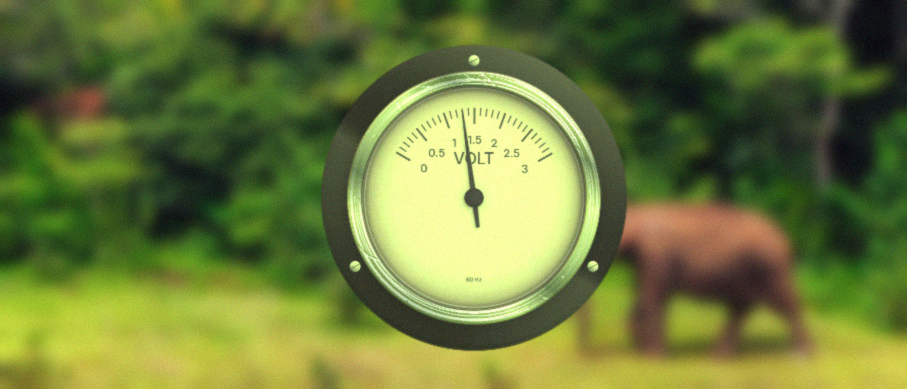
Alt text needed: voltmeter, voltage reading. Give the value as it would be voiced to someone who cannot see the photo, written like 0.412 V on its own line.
1.3 V
